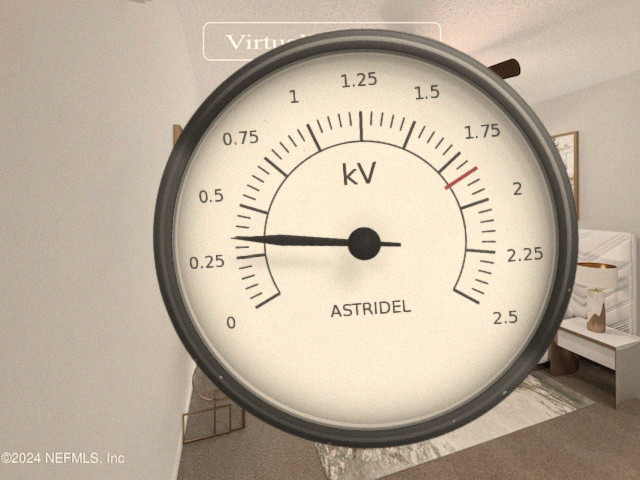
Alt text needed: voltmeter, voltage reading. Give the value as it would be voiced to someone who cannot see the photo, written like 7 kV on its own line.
0.35 kV
